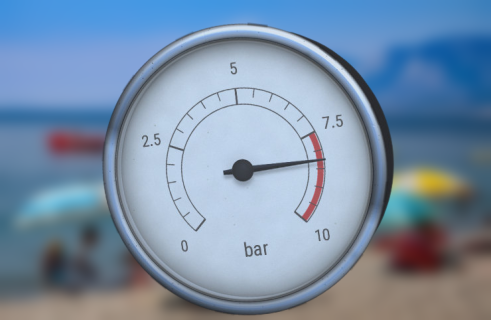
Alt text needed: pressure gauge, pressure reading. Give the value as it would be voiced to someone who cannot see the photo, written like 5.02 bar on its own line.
8.25 bar
